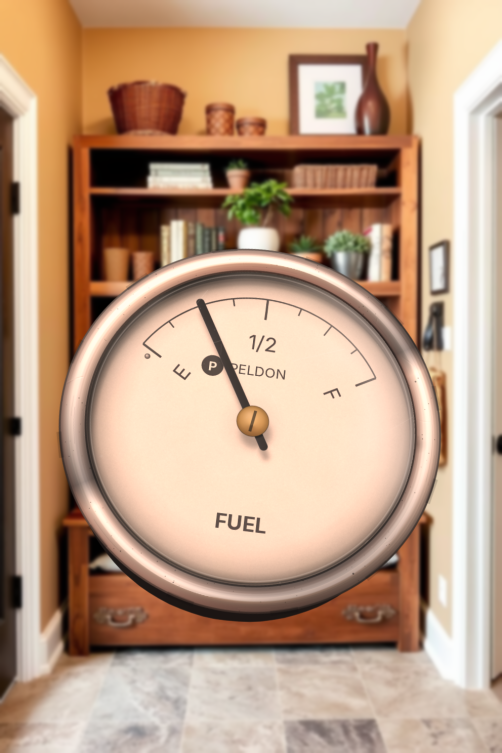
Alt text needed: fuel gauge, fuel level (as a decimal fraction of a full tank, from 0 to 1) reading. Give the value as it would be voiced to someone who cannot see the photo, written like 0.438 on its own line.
0.25
